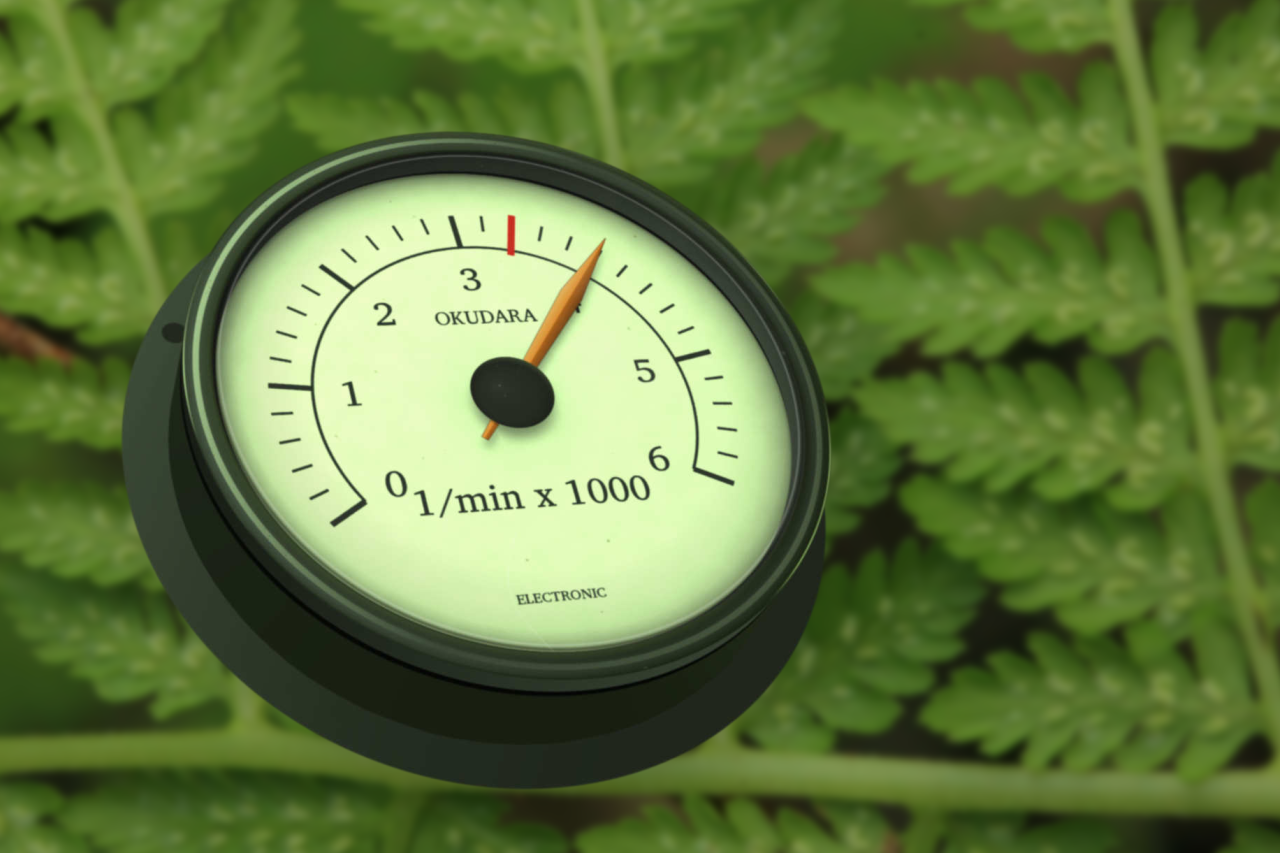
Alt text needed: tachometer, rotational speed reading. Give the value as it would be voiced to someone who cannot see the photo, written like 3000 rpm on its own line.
4000 rpm
